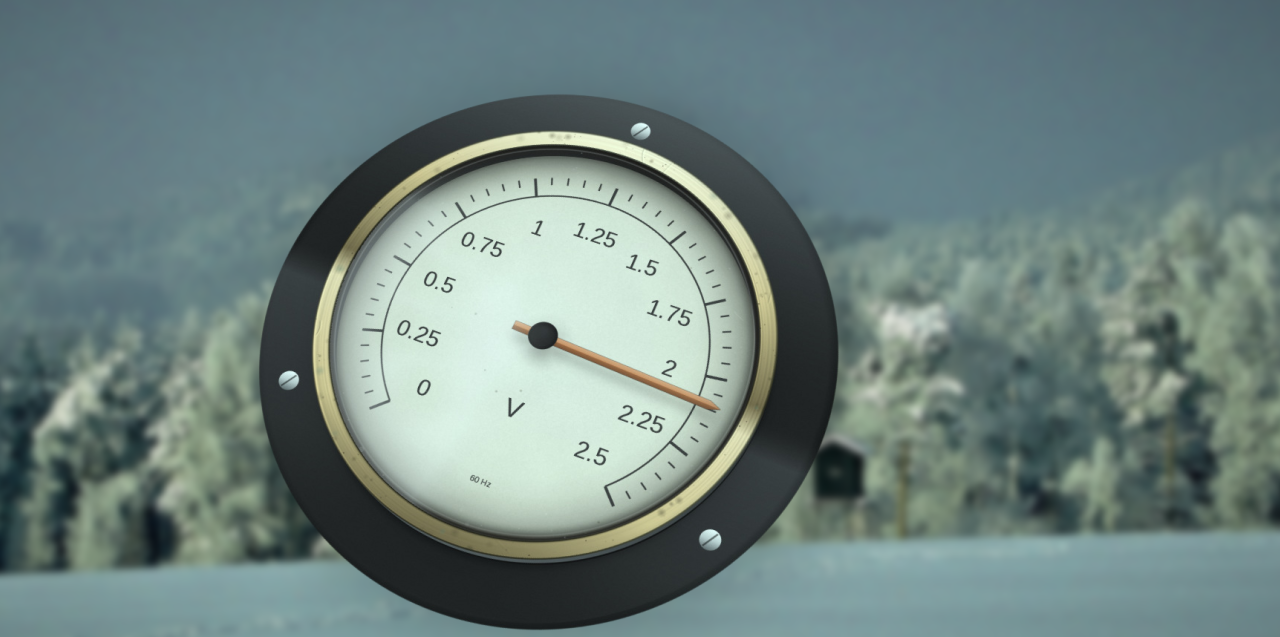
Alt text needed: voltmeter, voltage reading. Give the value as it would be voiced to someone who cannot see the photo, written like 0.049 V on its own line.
2.1 V
